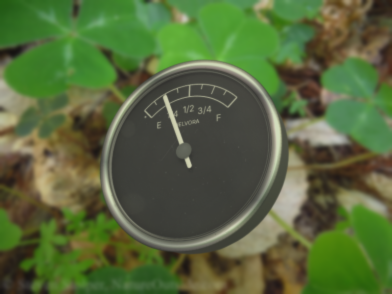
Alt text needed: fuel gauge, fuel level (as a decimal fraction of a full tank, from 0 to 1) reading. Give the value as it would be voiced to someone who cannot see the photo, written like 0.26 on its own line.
0.25
